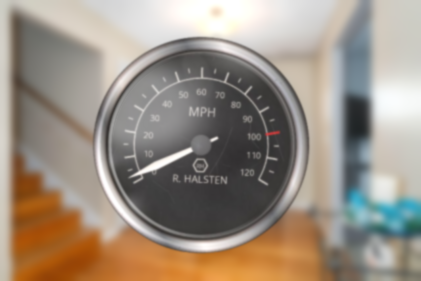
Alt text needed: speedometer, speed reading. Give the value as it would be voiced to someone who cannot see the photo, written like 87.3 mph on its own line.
2.5 mph
